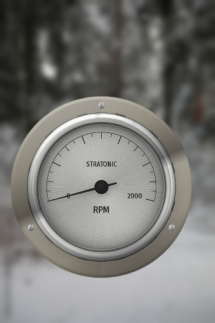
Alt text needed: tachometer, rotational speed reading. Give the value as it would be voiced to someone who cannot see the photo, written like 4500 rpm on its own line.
0 rpm
